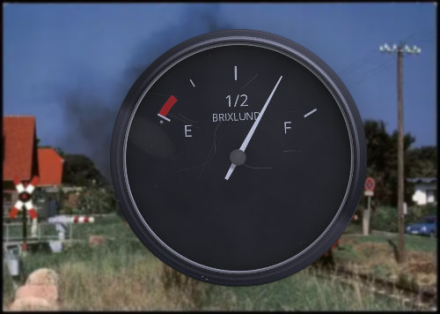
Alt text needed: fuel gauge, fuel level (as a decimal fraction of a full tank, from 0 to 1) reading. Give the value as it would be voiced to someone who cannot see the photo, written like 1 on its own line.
0.75
